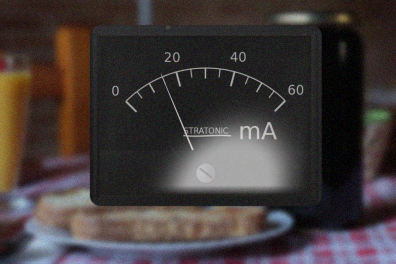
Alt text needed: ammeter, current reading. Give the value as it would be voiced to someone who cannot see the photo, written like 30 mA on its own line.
15 mA
